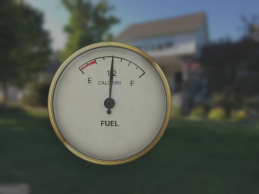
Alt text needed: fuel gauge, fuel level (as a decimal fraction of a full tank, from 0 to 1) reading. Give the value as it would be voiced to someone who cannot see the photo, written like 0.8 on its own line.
0.5
